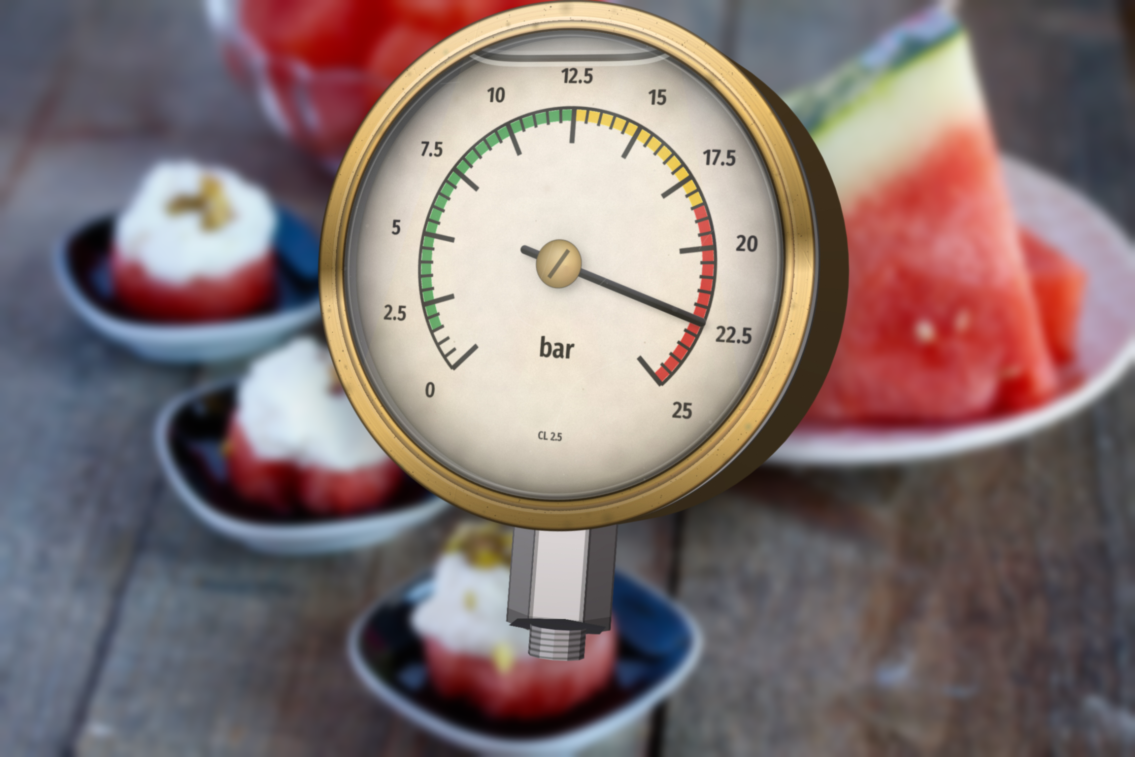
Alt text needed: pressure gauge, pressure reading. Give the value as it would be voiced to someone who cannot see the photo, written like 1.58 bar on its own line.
22.5 bar
